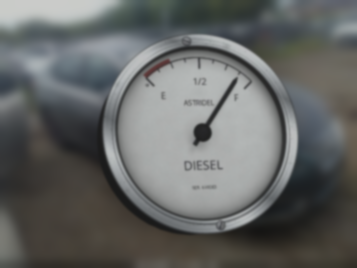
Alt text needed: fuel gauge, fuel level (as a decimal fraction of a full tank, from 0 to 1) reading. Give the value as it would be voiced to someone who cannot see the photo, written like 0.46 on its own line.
0.875
